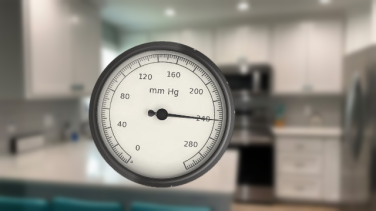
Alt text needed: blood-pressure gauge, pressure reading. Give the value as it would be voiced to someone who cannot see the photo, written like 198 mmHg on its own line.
240 mmHg
